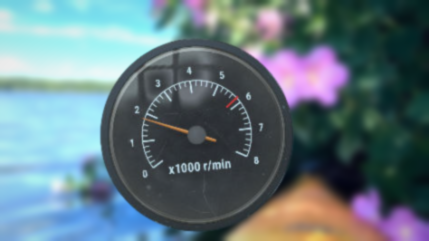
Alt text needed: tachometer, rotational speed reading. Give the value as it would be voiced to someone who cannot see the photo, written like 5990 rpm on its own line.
1800 rpm
